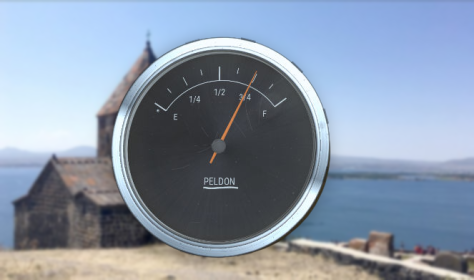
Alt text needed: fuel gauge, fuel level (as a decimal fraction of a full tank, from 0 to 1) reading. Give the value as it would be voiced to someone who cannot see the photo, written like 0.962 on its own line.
0.75
